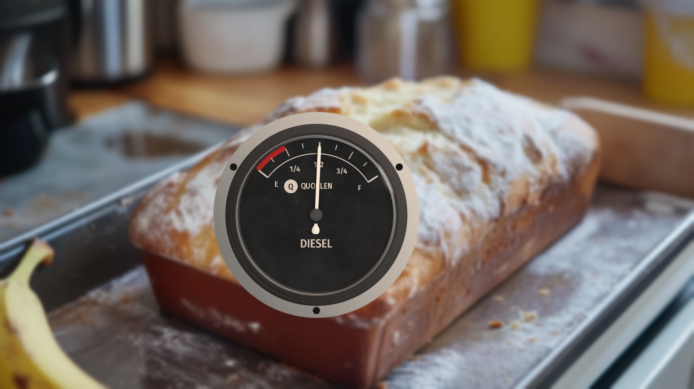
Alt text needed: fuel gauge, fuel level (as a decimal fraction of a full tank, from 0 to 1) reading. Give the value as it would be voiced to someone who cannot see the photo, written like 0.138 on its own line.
0.5
